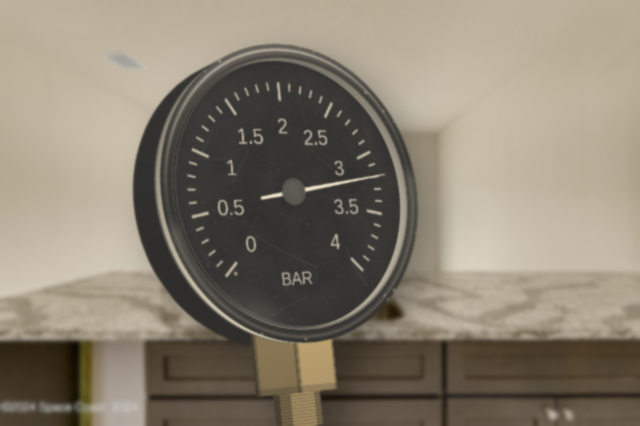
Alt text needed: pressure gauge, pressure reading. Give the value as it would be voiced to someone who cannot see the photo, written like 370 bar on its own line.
3.2 bar
